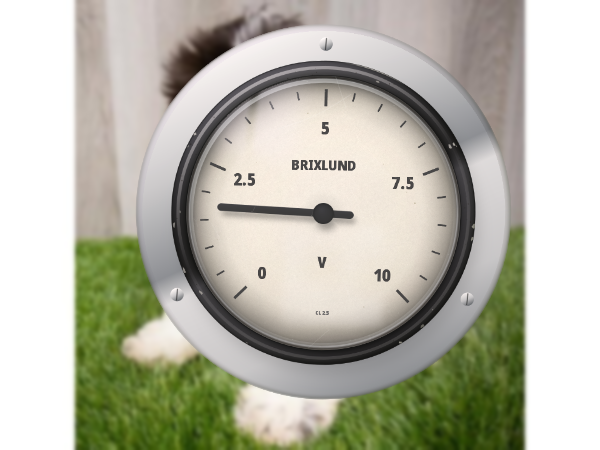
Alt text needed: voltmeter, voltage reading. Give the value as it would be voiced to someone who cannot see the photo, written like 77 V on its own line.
1.75 V
